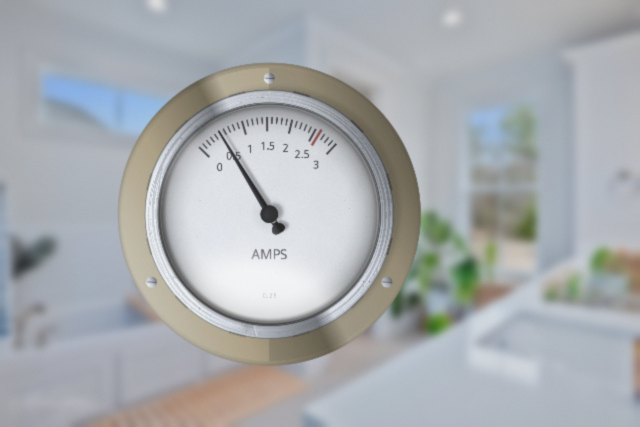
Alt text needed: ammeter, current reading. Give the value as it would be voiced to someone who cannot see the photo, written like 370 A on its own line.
0.5 A
